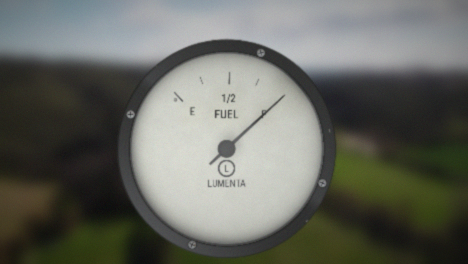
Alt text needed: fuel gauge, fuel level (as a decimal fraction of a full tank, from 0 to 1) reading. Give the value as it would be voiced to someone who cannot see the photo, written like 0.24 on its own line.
1
